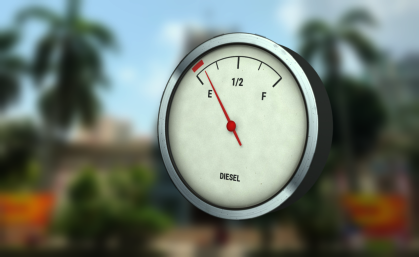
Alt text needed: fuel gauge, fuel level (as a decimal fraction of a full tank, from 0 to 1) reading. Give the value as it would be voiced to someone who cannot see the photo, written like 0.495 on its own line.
0.125
